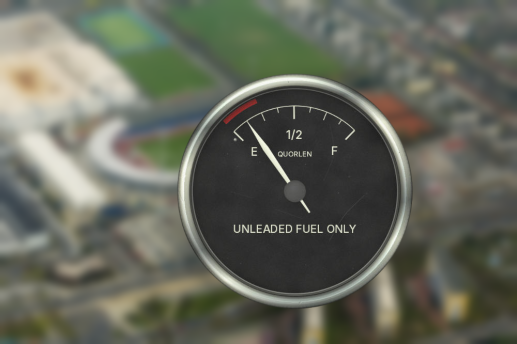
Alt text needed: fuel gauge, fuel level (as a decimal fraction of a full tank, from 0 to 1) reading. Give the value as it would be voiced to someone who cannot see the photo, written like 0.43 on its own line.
0.125
